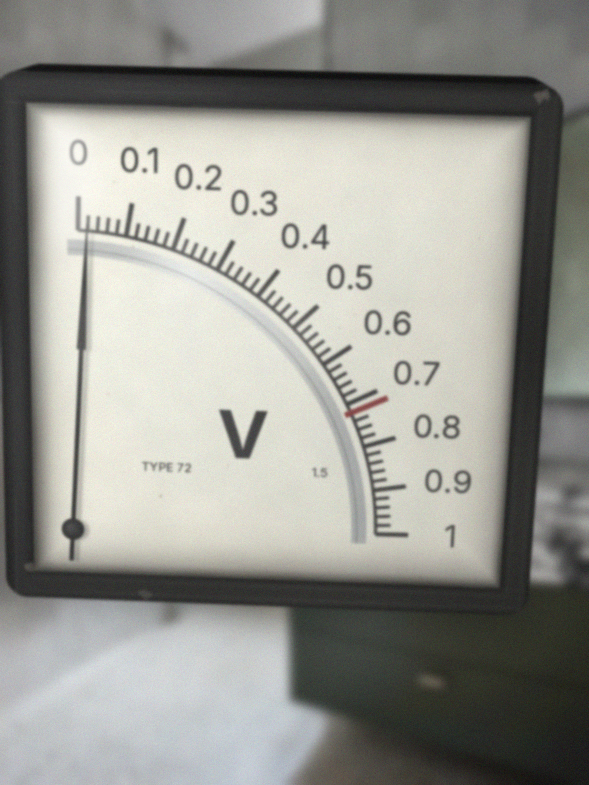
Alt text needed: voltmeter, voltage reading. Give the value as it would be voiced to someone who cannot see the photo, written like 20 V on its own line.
0.02 V
